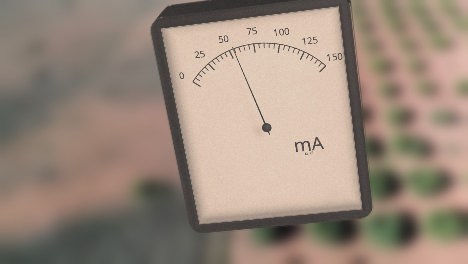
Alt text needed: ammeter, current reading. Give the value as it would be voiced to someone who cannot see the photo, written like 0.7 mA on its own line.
55 mA
